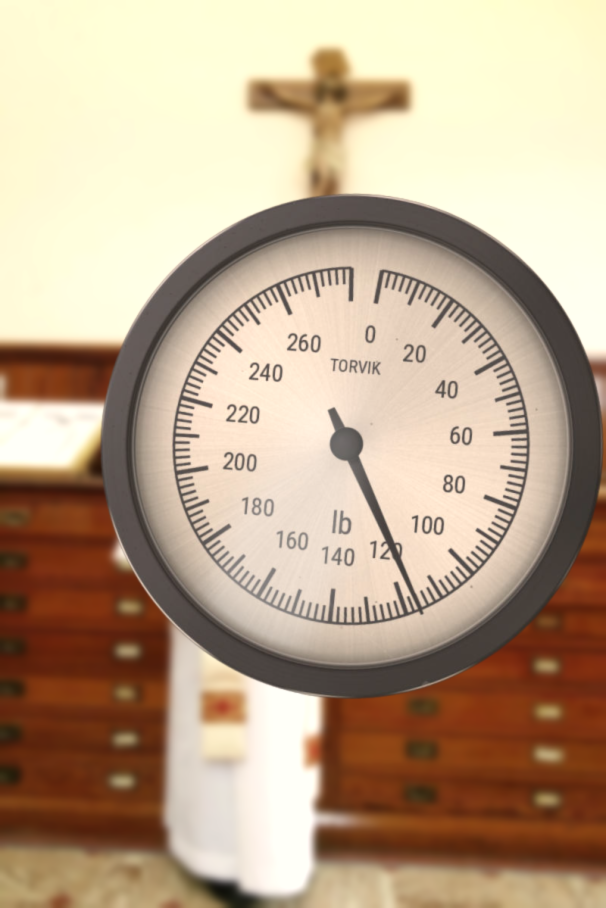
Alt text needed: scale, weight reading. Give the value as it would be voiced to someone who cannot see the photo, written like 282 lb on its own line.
116 lb
